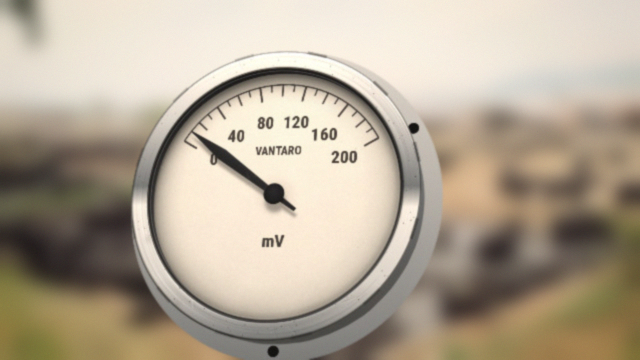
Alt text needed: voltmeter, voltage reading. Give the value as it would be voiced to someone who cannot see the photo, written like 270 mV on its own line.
10 mV
